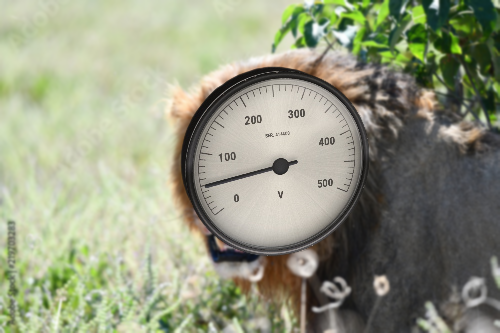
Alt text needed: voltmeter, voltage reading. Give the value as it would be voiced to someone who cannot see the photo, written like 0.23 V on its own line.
50 V
